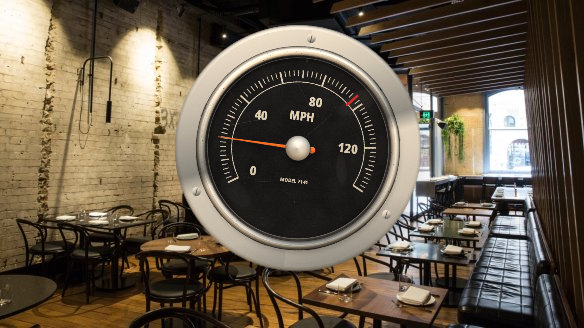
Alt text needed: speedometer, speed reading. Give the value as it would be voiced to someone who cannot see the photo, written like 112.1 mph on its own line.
20 mph
